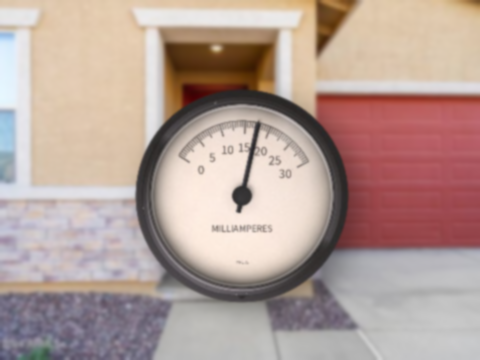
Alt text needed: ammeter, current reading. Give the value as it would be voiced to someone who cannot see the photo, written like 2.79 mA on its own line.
17.5 mA
